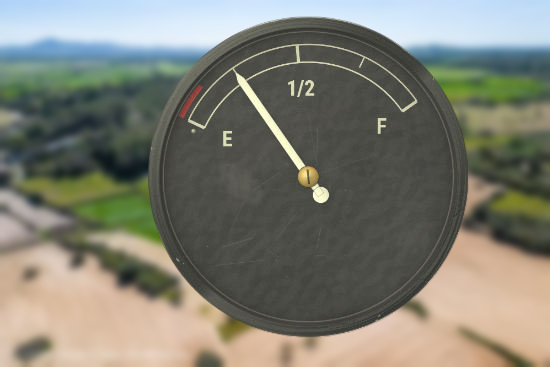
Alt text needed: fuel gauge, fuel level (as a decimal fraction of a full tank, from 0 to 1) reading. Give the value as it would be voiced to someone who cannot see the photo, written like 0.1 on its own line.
0.25
